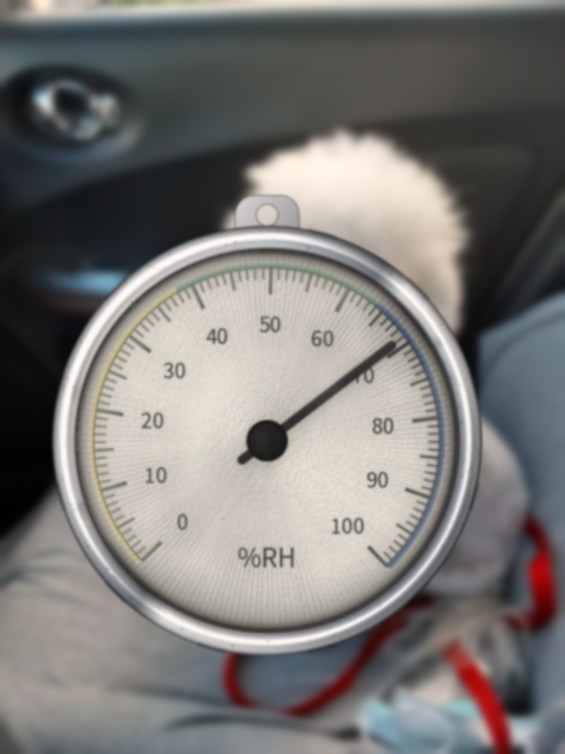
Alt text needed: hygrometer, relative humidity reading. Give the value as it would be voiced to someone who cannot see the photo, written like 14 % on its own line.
69 %
